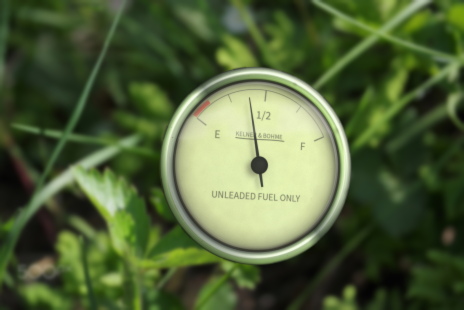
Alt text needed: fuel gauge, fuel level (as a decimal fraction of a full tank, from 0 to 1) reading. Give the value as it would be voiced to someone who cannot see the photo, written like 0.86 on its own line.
0.375
